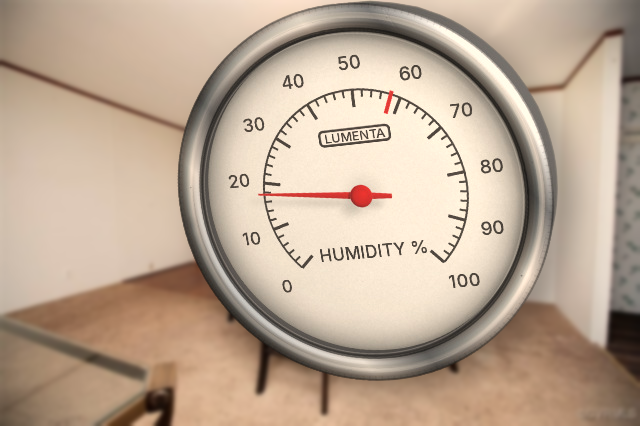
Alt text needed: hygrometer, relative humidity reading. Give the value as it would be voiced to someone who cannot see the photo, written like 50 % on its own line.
18 %
